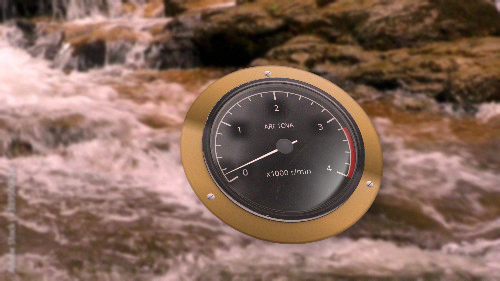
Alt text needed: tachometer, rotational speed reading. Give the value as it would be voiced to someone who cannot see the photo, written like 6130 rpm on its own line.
100 rpm
